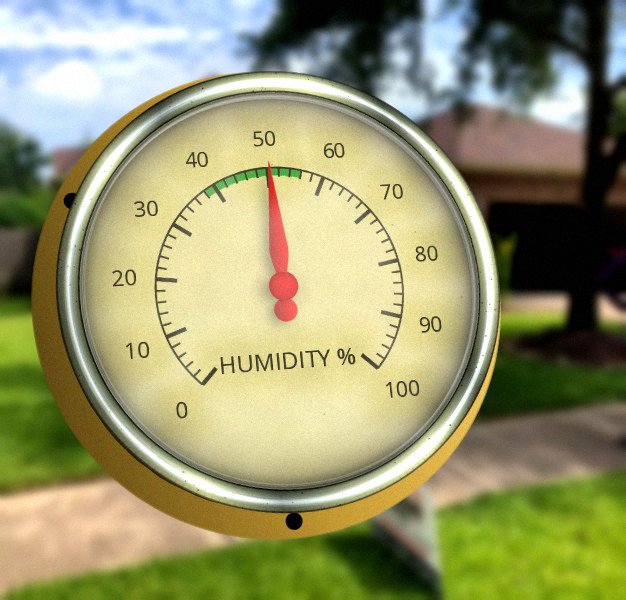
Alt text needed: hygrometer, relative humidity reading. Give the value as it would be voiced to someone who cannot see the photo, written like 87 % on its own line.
50 %
